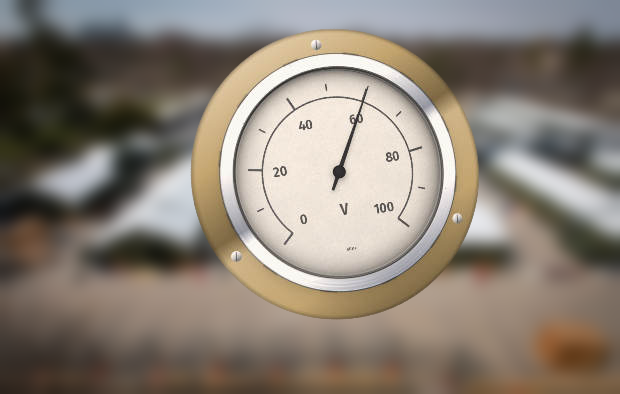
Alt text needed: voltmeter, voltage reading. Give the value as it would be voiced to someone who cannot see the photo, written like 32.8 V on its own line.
60 V
